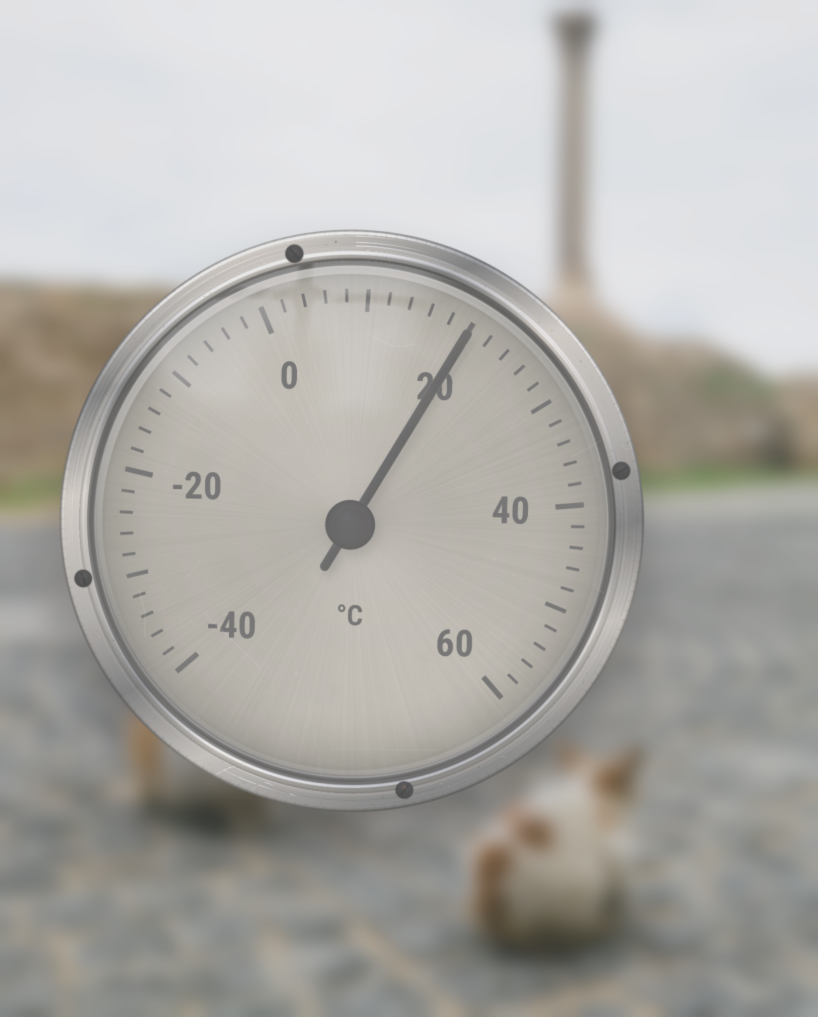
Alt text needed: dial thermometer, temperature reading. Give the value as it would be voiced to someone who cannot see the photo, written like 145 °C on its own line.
20 °C
